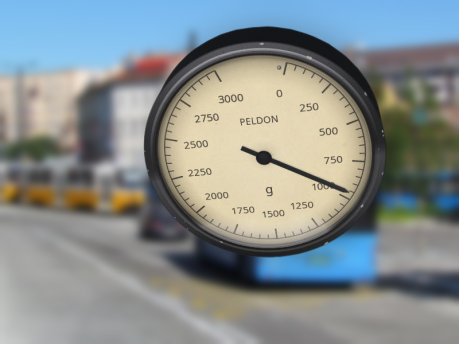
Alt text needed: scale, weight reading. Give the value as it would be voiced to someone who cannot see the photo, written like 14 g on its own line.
950 g
